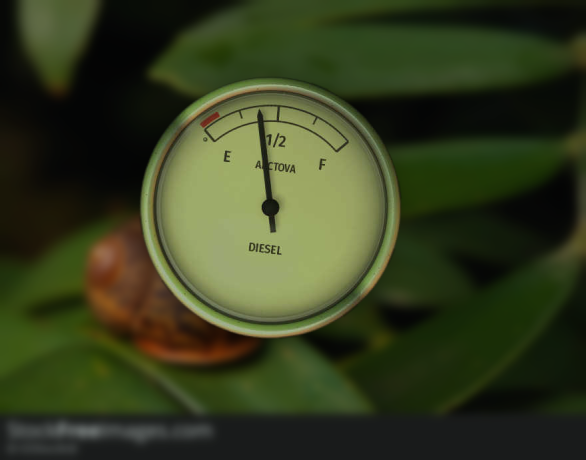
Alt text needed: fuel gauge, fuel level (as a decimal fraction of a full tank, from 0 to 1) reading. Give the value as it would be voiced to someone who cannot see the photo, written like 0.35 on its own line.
0.375
